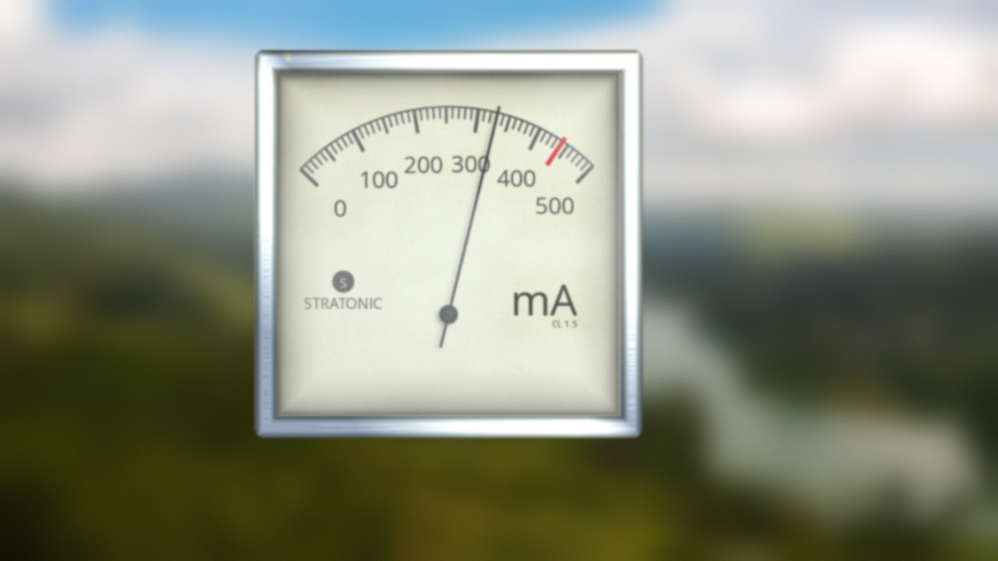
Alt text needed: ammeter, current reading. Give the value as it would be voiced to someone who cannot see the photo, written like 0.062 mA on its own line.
330 mA
